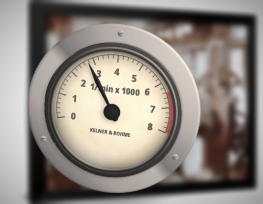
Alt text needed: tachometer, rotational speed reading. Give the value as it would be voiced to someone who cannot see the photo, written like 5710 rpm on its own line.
2800 rpm
